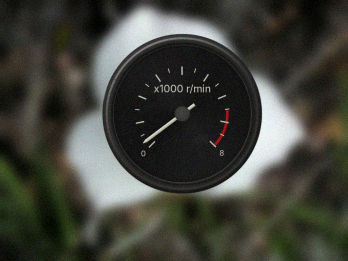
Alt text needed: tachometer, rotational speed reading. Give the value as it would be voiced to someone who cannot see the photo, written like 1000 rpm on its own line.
250 rpm
